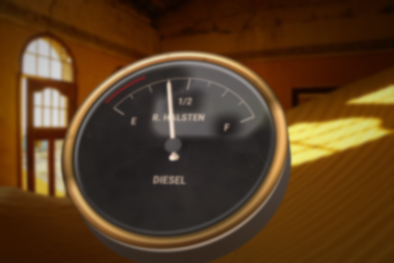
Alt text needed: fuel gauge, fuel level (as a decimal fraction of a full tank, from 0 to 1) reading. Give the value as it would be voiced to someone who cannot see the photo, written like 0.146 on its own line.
0.375
